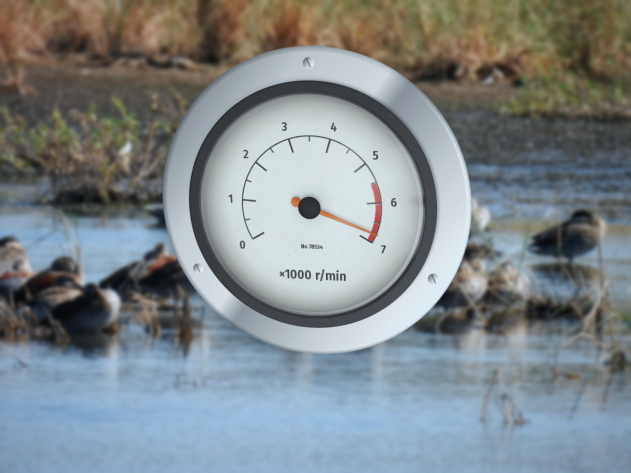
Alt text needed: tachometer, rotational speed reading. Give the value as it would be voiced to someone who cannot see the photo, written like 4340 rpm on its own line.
6750 rpm
